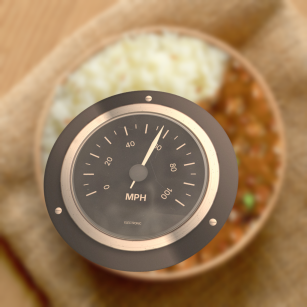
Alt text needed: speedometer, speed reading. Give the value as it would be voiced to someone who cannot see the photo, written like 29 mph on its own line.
57.5 mph
